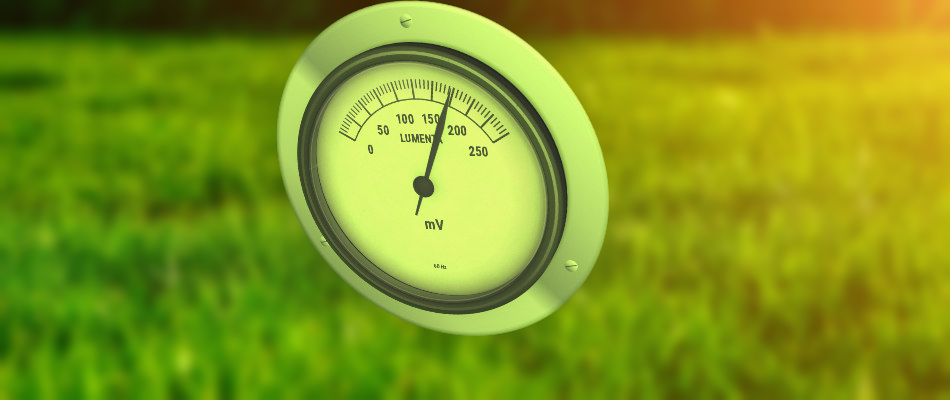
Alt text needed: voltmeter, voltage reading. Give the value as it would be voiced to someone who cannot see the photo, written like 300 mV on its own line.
175 mV
